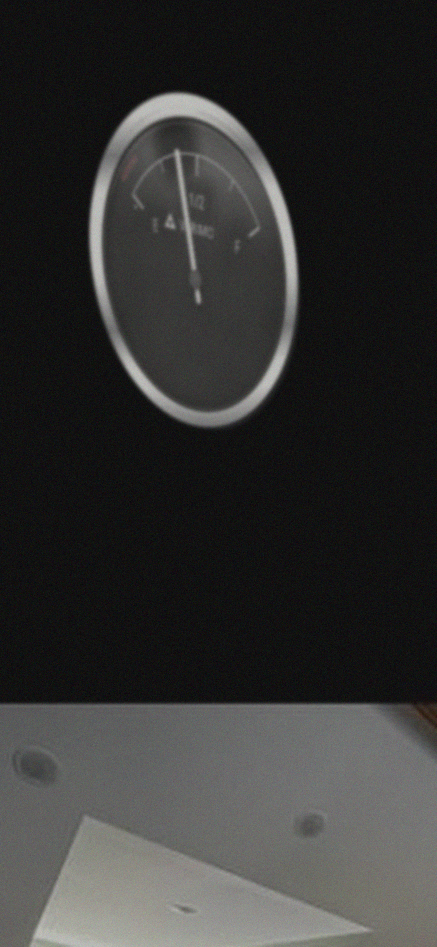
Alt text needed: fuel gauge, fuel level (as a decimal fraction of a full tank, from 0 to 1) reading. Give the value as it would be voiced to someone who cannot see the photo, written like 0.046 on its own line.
0.375
